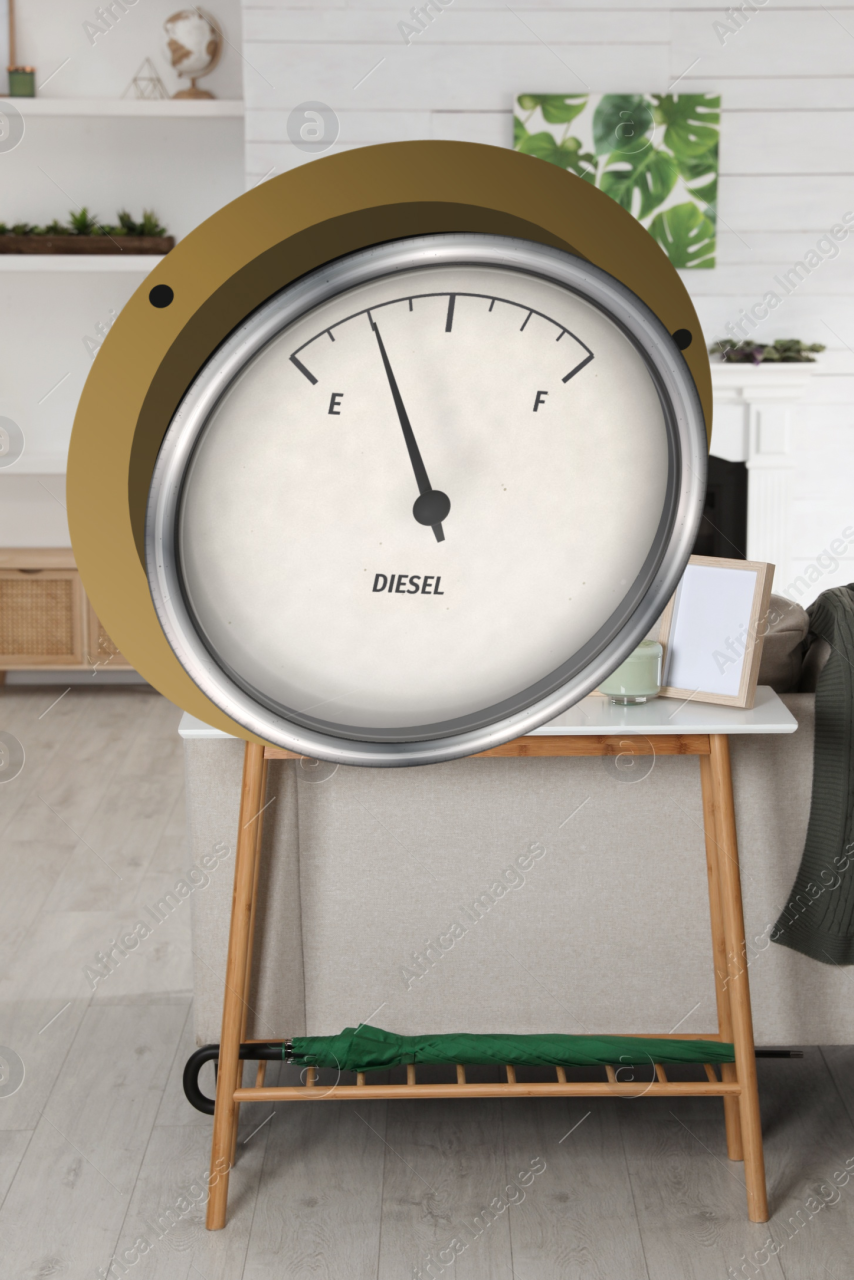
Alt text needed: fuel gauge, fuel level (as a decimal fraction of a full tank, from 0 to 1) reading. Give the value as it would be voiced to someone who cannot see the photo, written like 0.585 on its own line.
0.25
